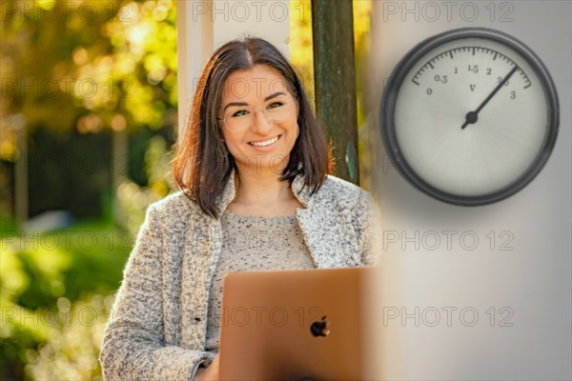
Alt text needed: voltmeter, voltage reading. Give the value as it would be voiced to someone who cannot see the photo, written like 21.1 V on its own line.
2.5 V
